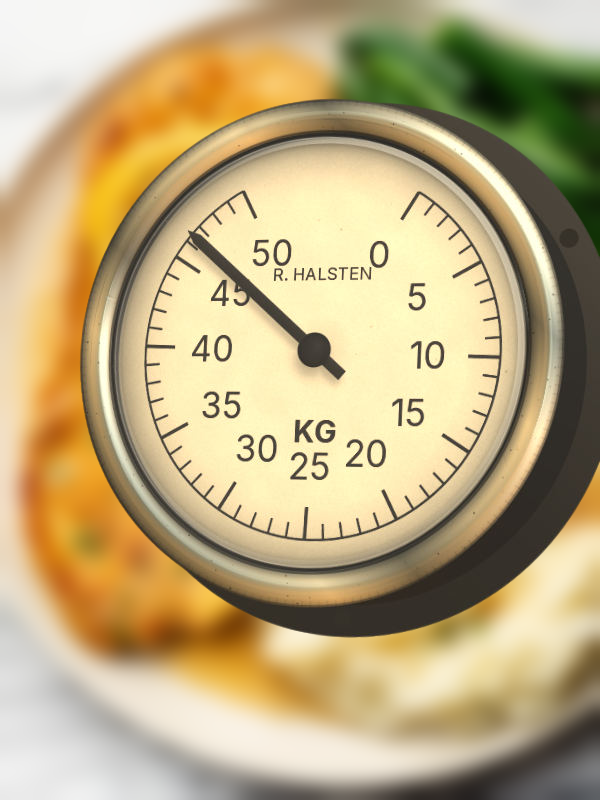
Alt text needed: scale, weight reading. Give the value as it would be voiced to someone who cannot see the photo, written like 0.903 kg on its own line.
46.5 kg
